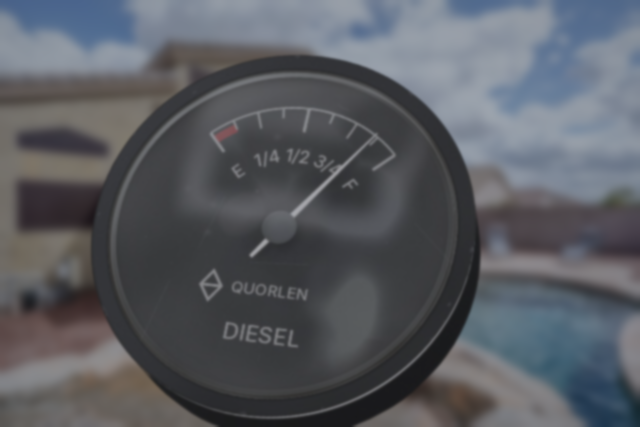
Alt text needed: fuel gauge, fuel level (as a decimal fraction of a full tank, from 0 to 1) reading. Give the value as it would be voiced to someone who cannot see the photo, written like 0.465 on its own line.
0.875
